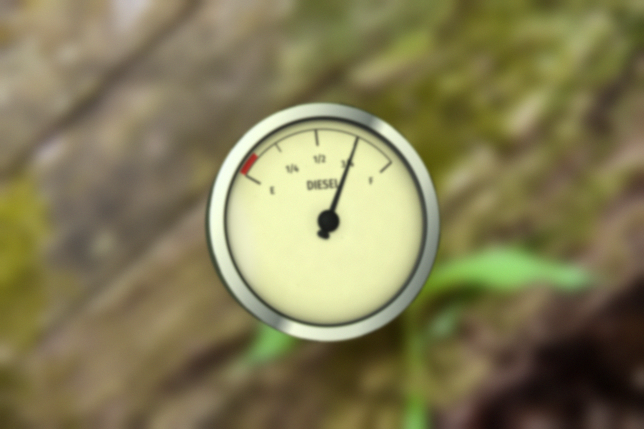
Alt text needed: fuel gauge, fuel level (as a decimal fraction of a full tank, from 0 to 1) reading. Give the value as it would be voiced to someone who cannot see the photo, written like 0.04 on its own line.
0.75
